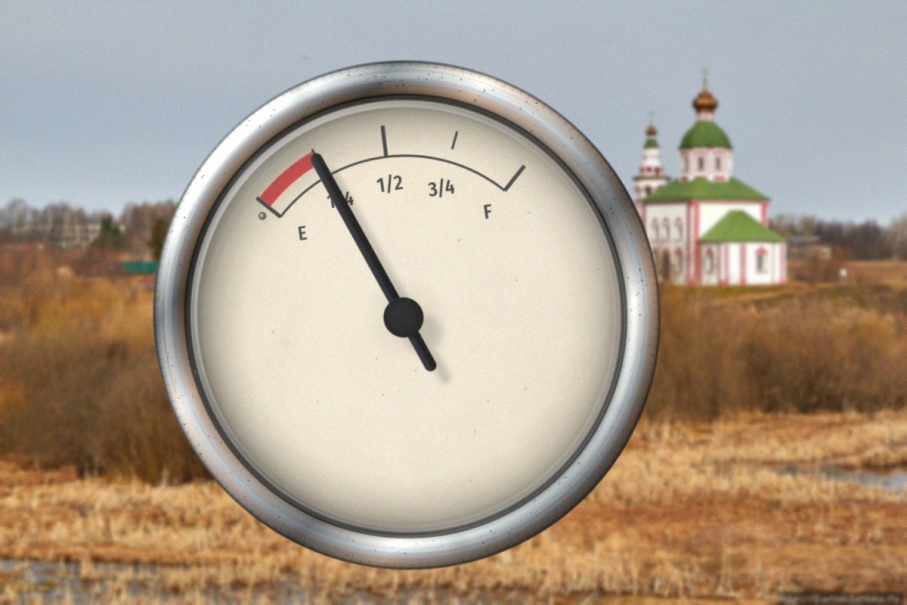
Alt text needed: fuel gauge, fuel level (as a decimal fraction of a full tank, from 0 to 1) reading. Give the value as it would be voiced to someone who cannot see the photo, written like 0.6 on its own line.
0.25
